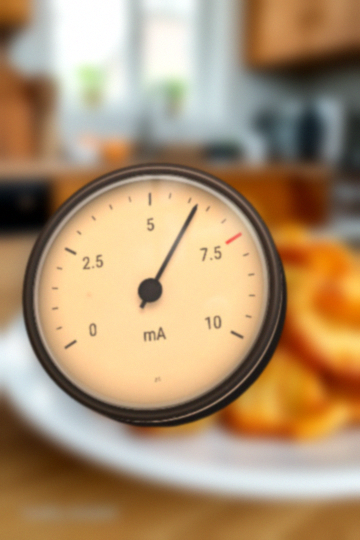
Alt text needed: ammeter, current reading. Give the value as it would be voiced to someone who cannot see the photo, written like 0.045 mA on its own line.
6.25 mA
